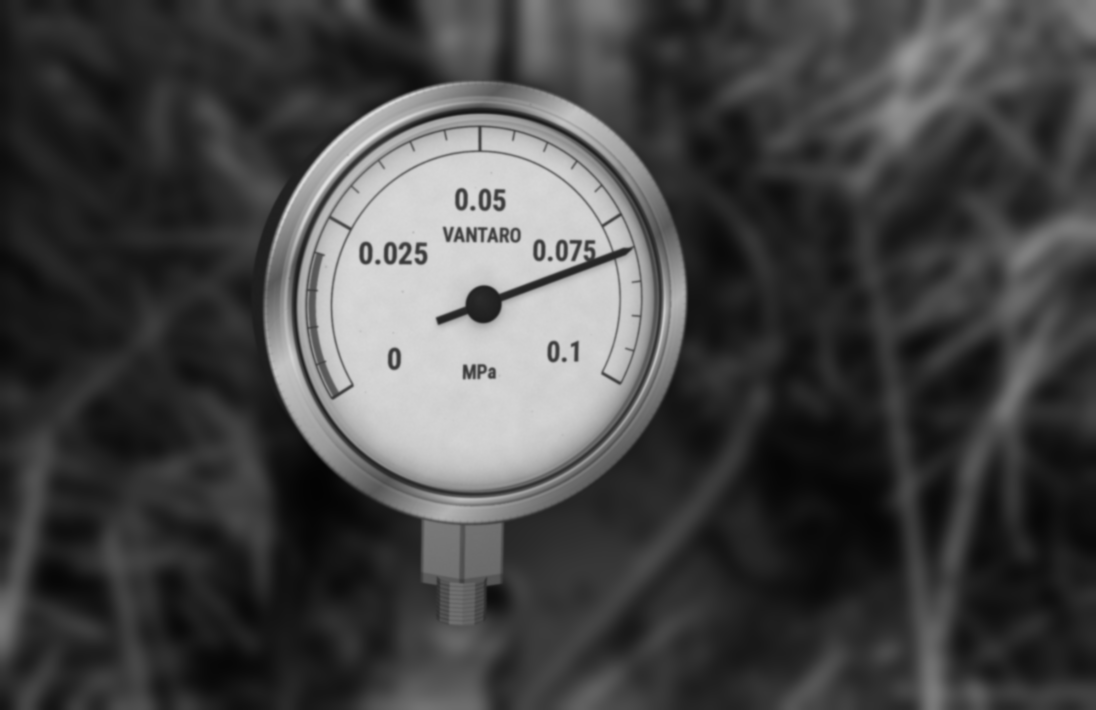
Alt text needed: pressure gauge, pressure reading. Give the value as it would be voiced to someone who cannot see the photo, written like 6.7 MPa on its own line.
0.08 MPa
